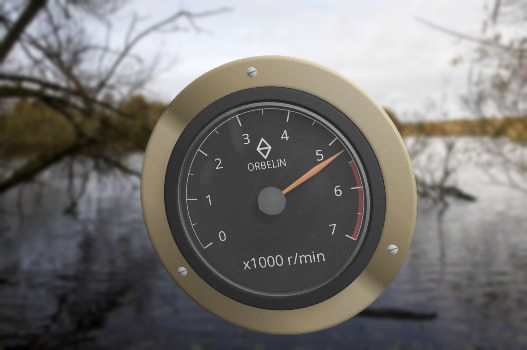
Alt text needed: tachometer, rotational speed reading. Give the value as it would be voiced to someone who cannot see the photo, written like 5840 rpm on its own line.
5250 rpm
